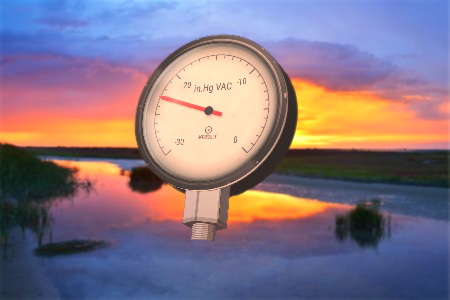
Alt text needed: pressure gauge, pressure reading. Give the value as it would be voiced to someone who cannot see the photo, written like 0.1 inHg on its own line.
-23 inHg
